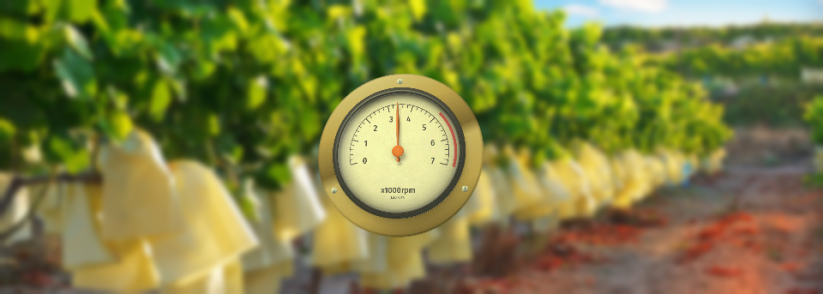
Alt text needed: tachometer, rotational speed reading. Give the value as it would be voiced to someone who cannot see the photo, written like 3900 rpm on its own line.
3400 rpm
